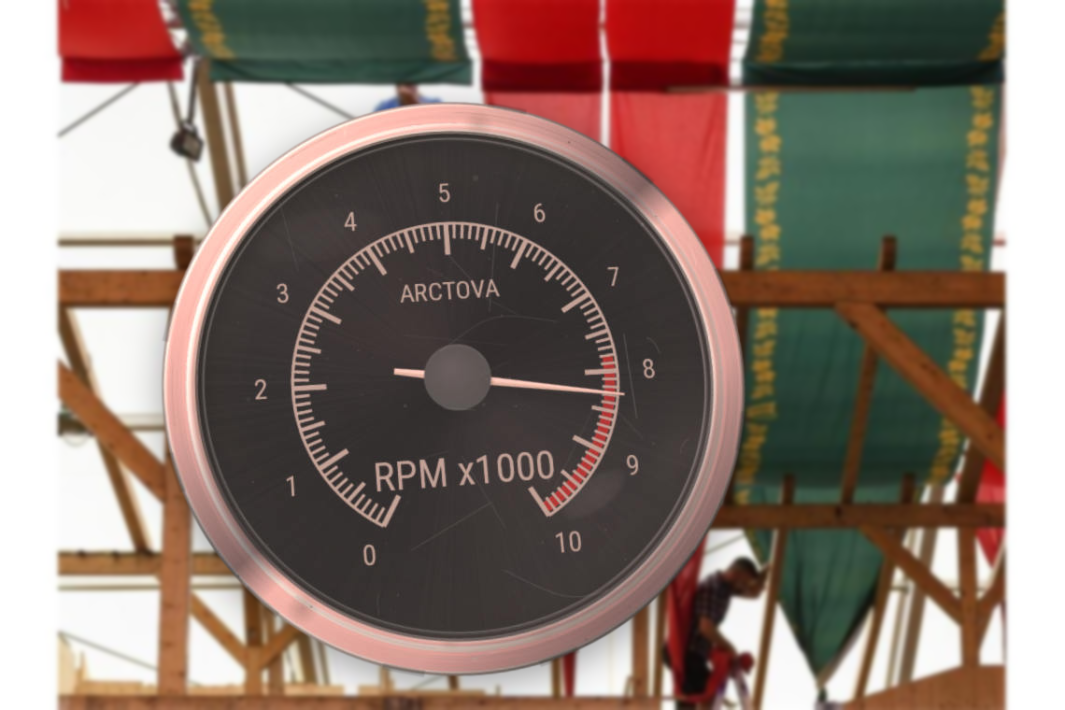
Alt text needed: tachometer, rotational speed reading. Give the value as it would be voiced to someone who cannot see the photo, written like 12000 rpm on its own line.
8300 rpm
